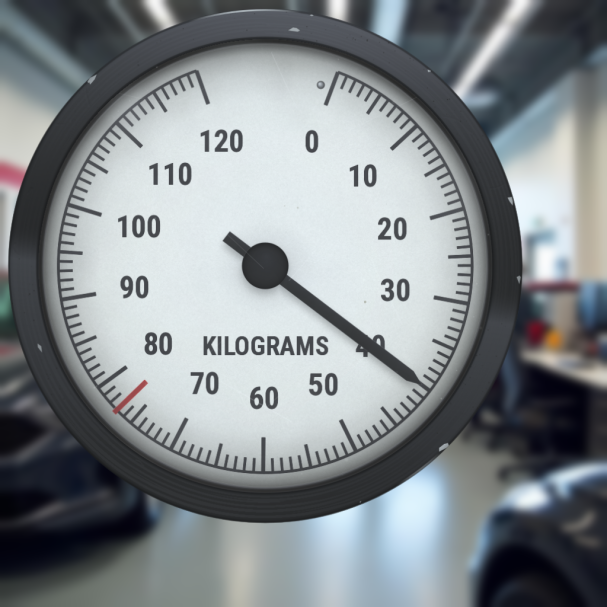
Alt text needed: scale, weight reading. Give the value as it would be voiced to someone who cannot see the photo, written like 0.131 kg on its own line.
40 kg
